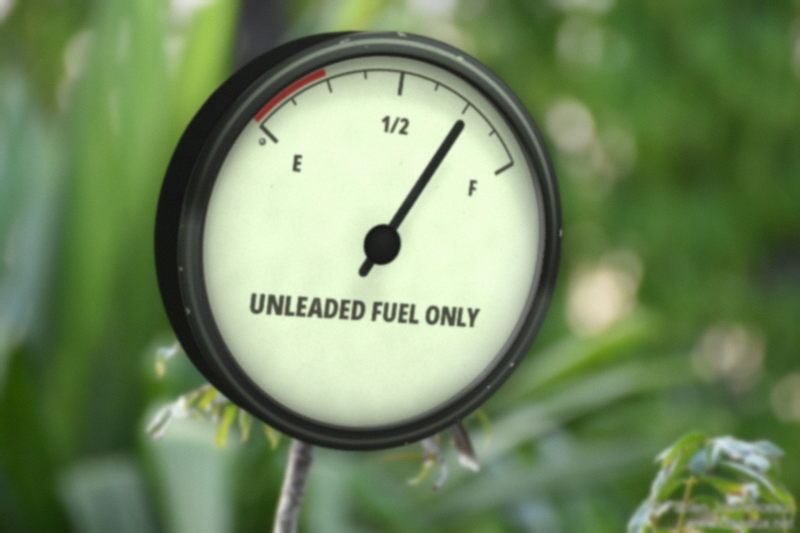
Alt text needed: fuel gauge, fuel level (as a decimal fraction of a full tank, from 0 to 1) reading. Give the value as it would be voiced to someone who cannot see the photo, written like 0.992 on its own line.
0.75
